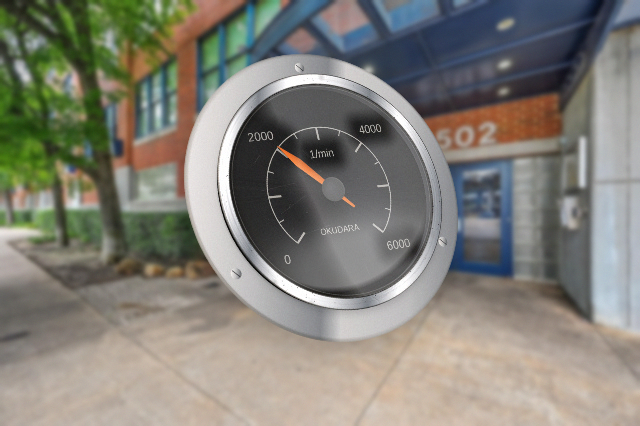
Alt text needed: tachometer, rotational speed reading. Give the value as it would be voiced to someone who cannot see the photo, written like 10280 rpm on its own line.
2000 rpm
